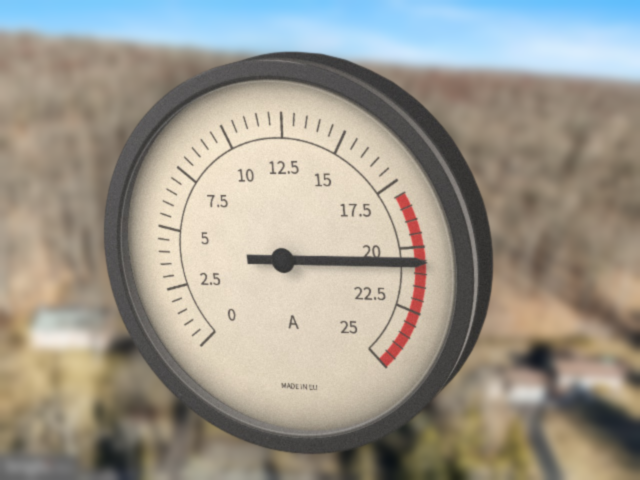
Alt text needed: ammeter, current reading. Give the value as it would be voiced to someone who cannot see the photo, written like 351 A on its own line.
20.5 A
